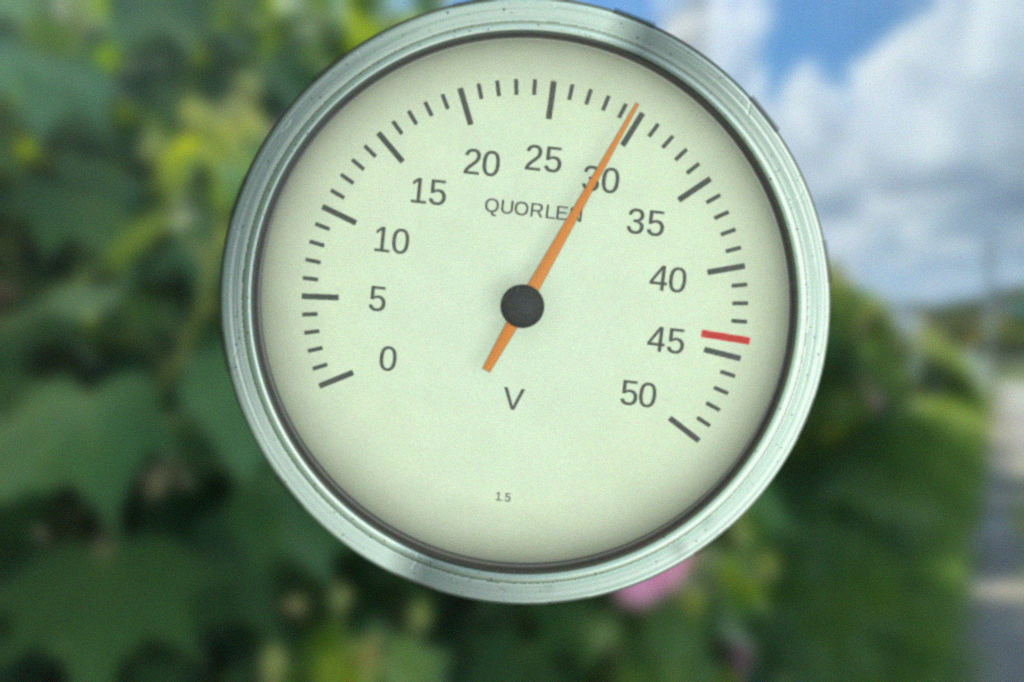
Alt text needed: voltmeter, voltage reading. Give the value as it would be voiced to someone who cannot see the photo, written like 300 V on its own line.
29.5 V
